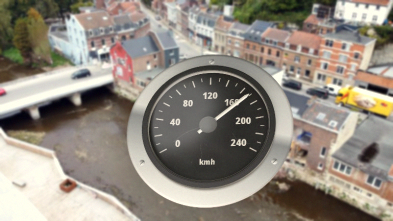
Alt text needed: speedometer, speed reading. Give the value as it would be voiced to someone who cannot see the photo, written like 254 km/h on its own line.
170 km/h
